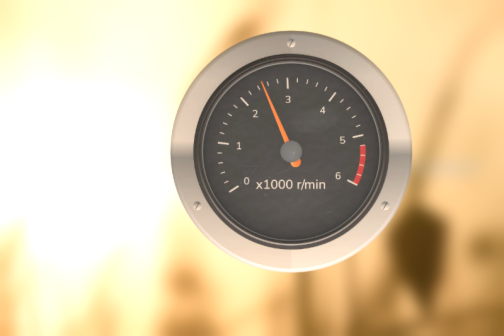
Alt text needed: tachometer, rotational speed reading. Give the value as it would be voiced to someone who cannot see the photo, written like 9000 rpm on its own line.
2500 rpm
